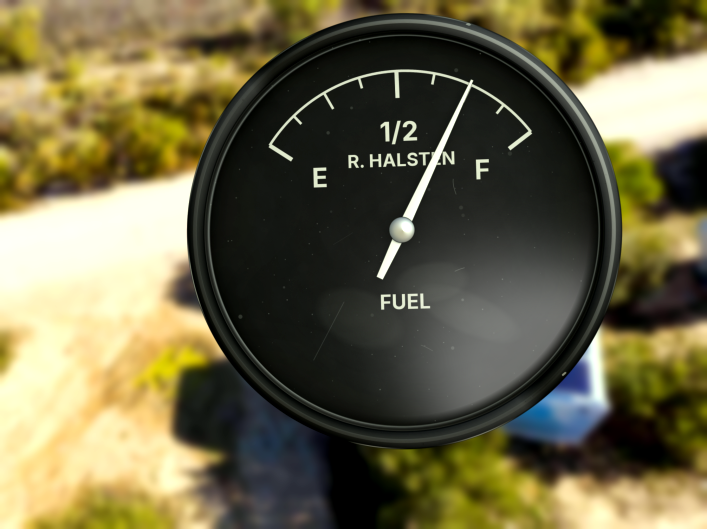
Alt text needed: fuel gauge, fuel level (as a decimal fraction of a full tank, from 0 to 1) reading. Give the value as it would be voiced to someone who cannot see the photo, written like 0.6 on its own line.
0.75
